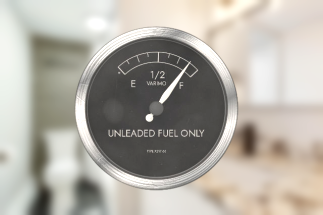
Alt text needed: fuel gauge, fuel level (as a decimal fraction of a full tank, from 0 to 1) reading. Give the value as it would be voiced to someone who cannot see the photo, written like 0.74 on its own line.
0.875
